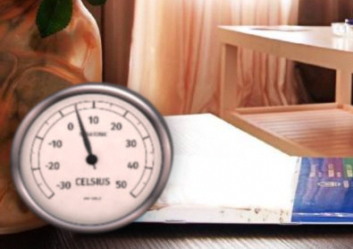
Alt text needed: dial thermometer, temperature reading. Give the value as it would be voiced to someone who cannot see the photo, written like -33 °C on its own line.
5 °C
